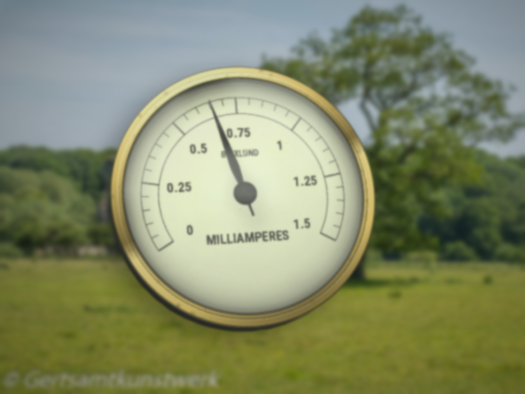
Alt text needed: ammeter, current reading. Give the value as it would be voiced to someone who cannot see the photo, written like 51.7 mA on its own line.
0.65 mA
